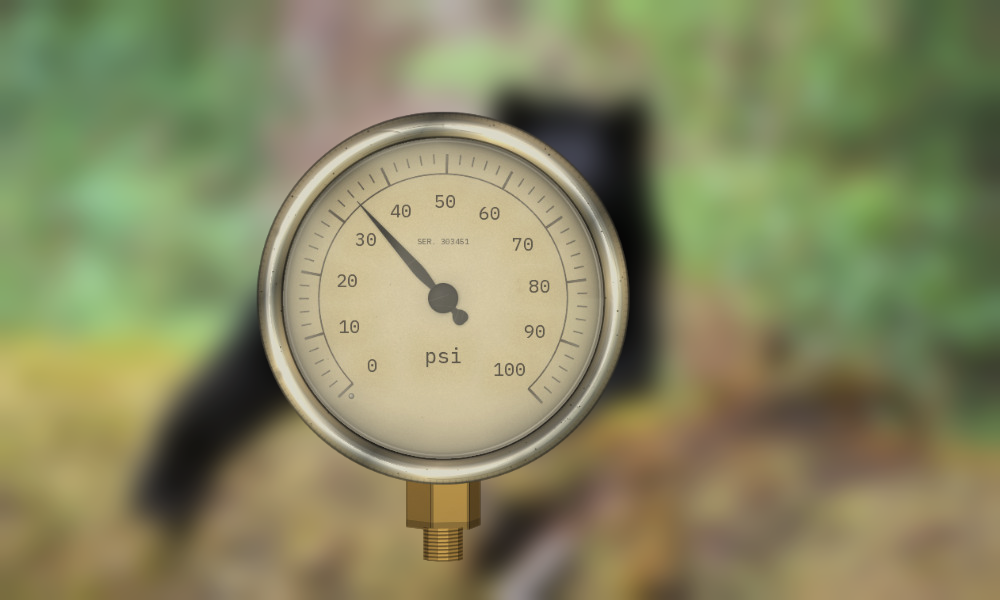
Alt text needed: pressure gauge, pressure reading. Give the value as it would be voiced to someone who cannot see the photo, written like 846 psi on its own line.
34 psi
